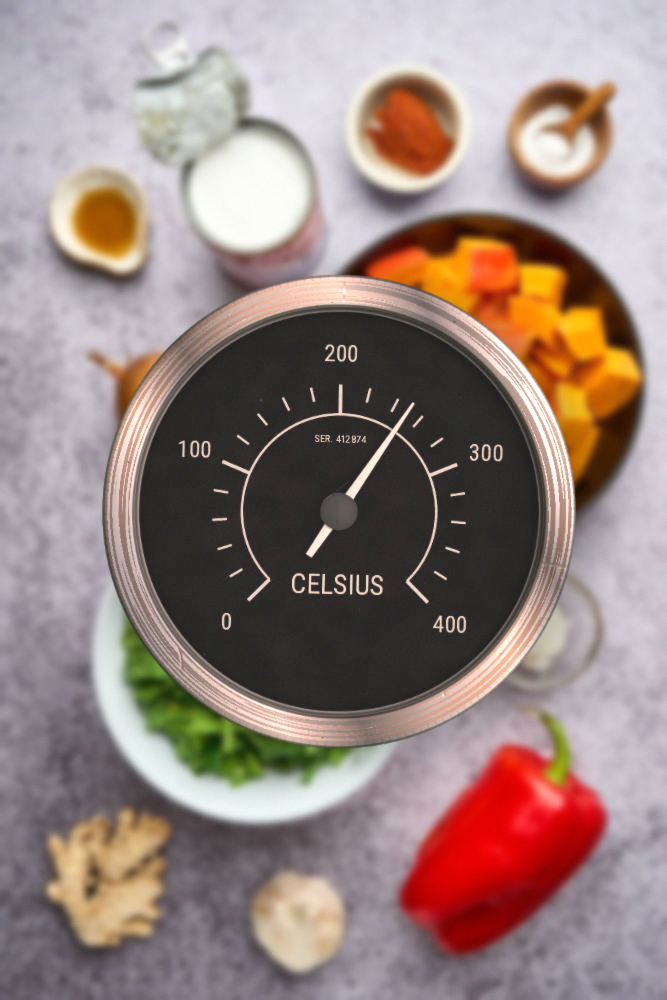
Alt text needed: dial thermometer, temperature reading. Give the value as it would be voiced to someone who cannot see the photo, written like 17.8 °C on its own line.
250 °C
